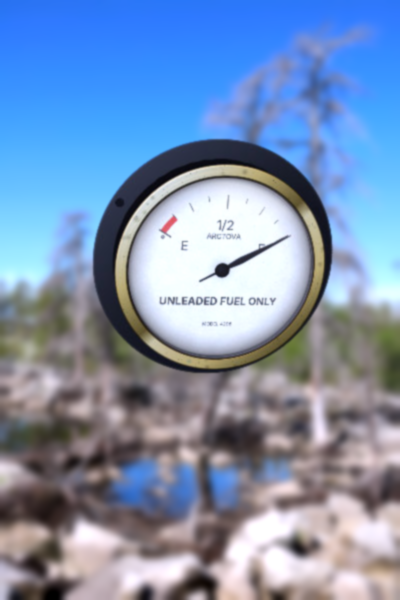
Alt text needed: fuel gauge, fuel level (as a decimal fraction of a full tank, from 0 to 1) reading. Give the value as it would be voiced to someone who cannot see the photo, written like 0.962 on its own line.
1
